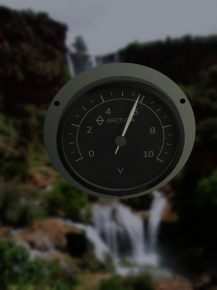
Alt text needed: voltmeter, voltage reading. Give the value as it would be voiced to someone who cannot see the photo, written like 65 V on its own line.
5.75 V
